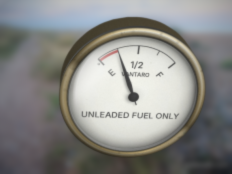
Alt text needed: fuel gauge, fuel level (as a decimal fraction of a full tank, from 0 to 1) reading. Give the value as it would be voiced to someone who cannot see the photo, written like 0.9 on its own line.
0.25
